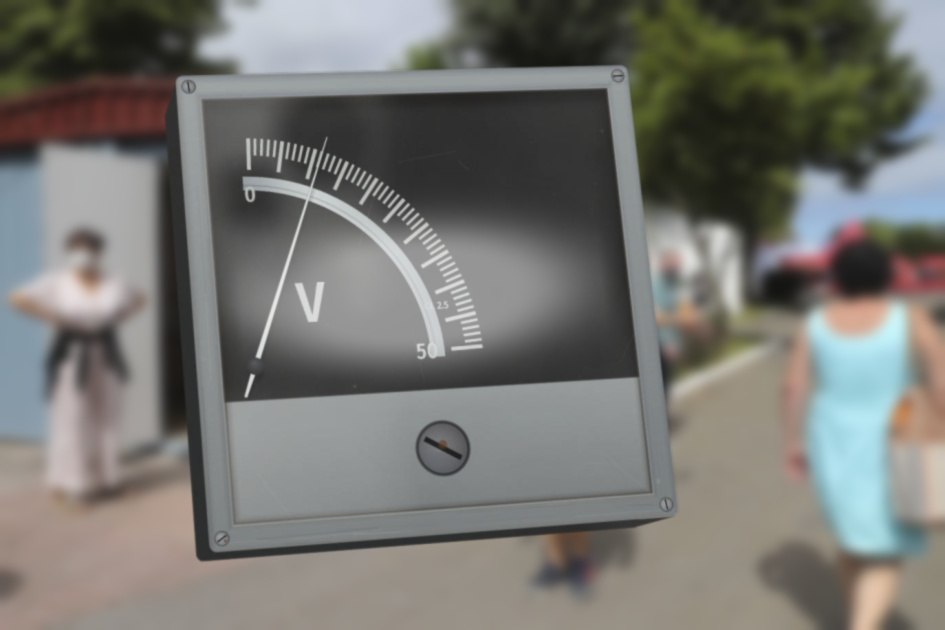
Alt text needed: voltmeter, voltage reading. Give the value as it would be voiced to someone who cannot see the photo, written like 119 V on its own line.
11 V
